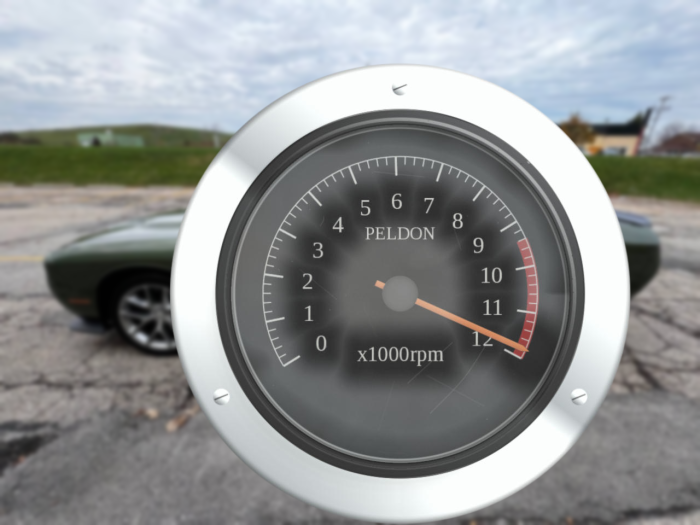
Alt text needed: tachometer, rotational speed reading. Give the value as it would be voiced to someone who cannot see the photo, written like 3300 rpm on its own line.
11800 rpm
